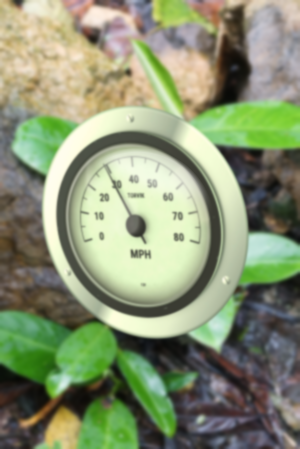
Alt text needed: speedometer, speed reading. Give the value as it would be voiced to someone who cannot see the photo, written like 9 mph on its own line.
30 mph
